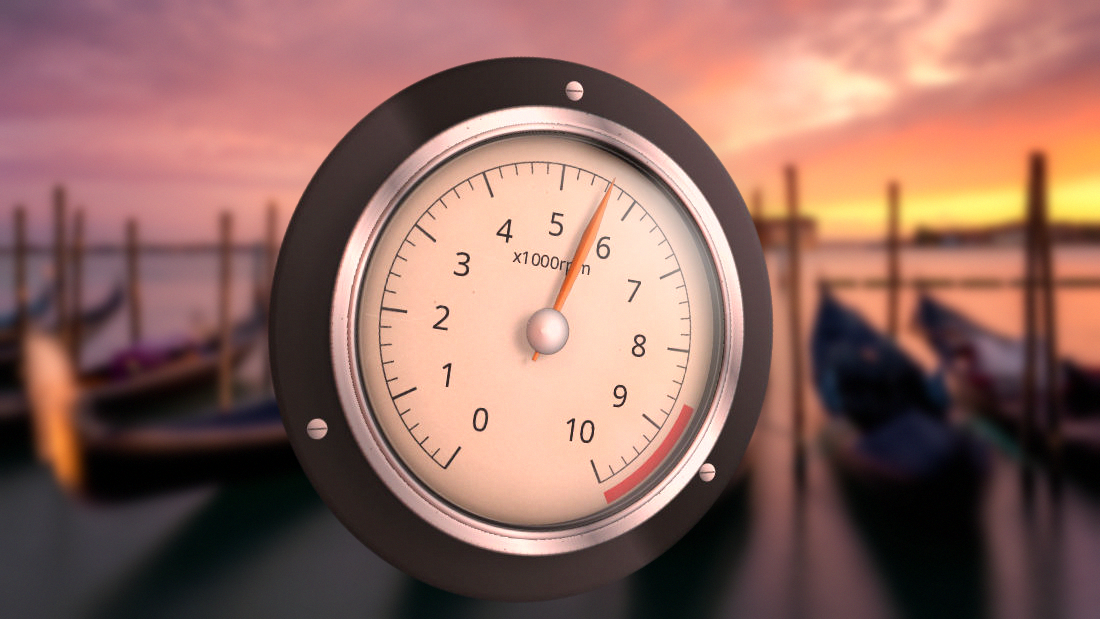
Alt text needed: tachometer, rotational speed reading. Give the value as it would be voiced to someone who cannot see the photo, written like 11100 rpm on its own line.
5600 rpm
